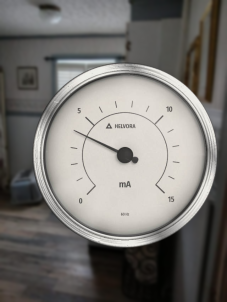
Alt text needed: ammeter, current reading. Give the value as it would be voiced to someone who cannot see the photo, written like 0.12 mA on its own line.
4 mA
